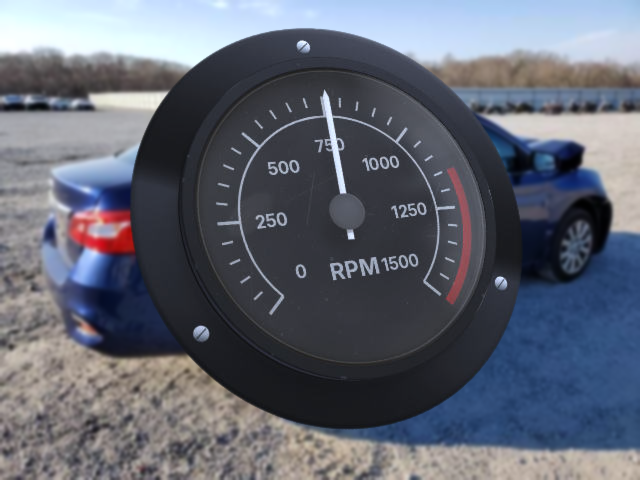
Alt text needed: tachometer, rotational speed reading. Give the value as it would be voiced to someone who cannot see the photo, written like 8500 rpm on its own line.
750 rpm
